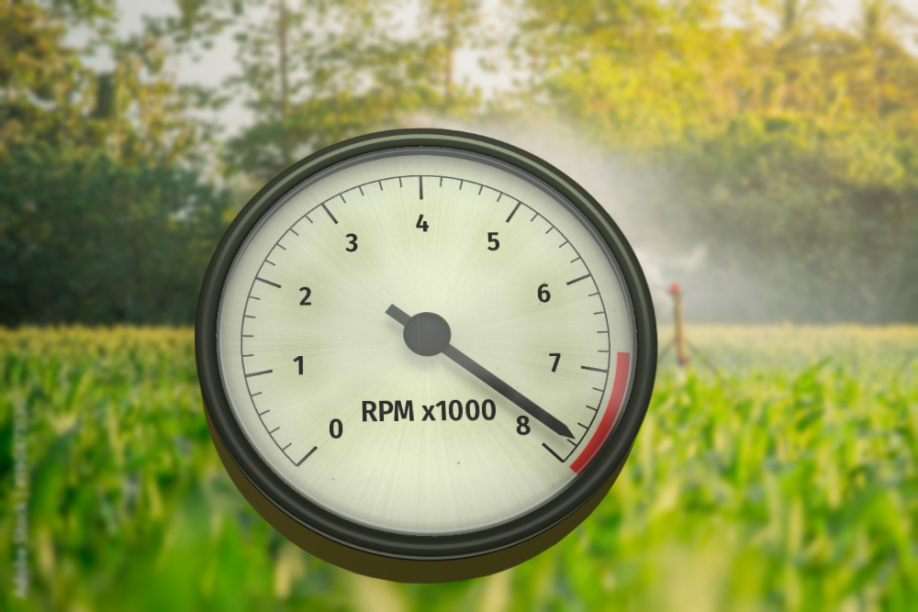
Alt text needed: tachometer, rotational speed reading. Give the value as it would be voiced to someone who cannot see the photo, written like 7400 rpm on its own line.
7800 rpm
